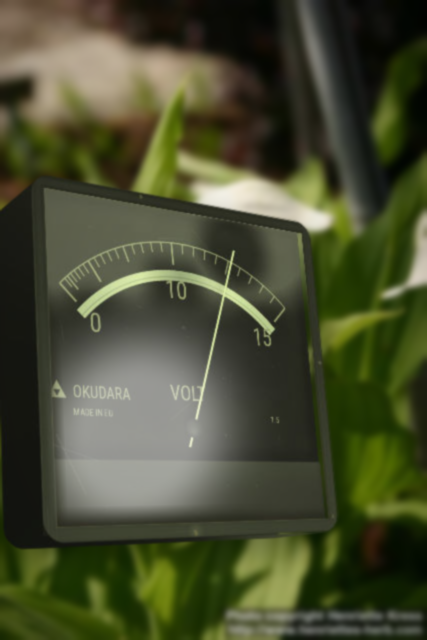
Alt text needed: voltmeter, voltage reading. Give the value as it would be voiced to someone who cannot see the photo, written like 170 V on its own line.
12.5 V
